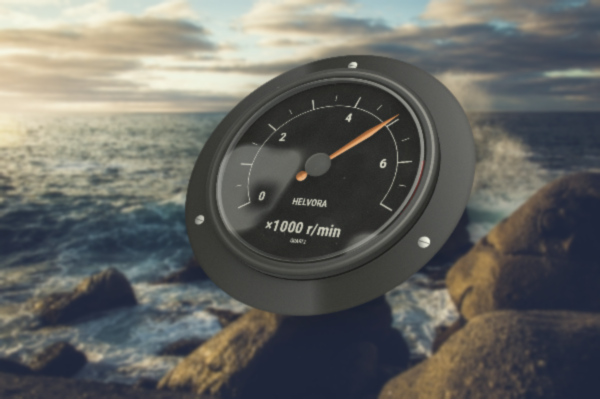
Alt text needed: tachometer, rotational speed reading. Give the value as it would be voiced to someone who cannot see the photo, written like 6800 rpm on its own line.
5000 rpm
